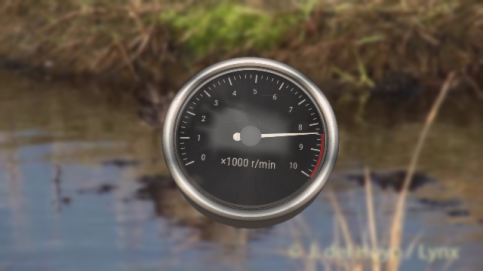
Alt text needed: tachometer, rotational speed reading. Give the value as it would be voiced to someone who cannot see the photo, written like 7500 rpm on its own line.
8400 rpm
